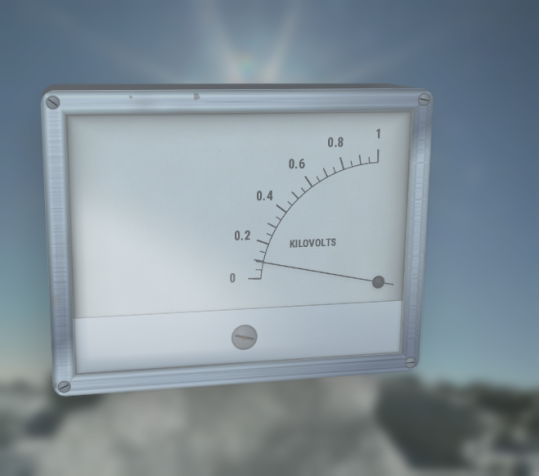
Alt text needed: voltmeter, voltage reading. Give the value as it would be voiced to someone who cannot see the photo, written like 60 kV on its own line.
0.1 kV
